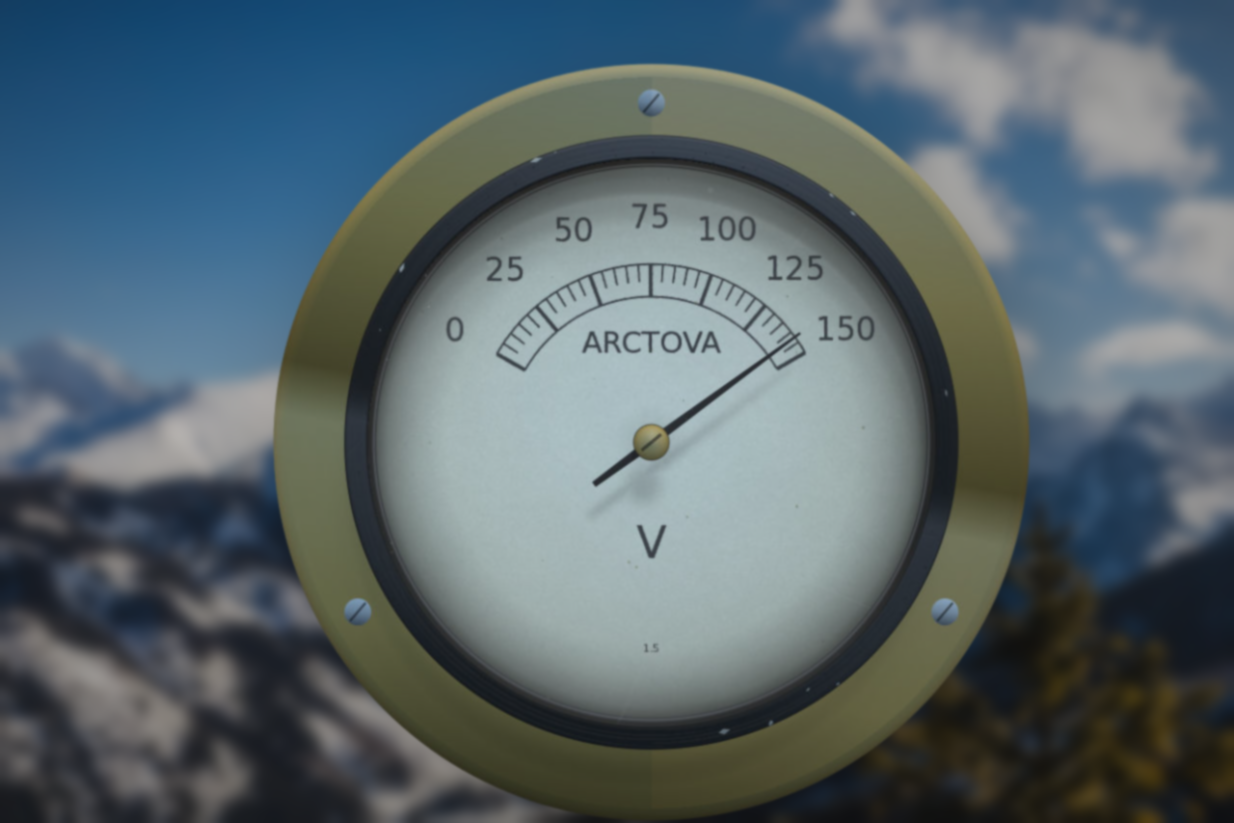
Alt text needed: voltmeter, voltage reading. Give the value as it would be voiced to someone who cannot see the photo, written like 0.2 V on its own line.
142.5 V
